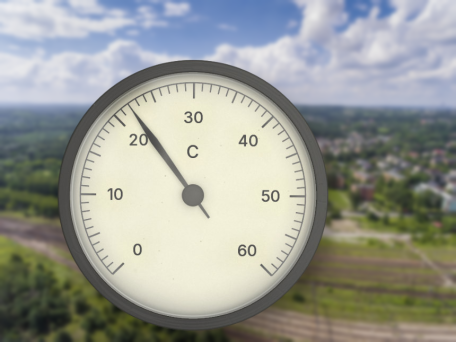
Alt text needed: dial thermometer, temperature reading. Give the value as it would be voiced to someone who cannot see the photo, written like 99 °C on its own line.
22 °C
